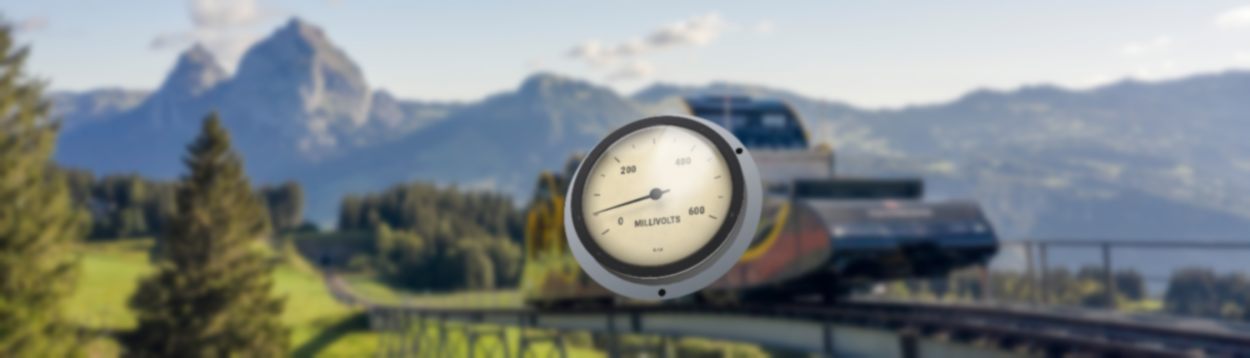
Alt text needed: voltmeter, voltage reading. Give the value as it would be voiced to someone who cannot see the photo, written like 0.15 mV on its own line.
50 mV
